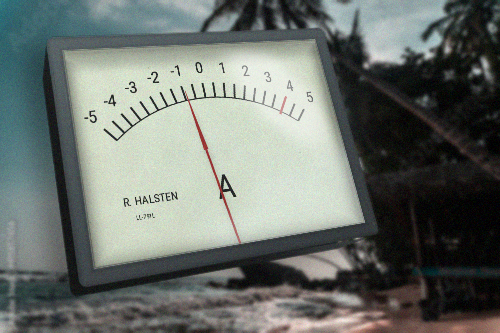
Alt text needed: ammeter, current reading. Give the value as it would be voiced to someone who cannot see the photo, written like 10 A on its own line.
-1 A
